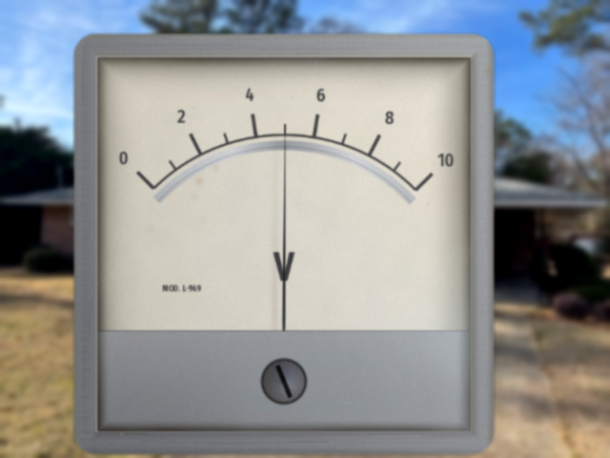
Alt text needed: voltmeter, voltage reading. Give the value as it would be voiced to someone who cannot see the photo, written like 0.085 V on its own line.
5 V
